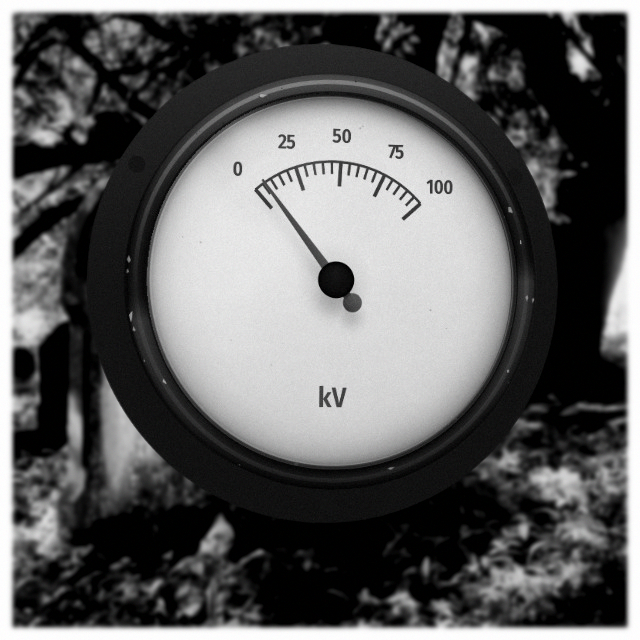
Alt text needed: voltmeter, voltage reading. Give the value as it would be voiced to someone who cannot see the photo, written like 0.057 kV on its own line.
5 kV
